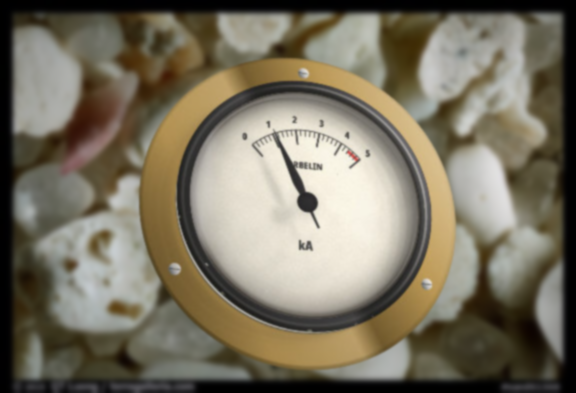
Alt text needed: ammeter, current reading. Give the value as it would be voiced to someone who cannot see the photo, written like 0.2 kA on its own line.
1 kA
